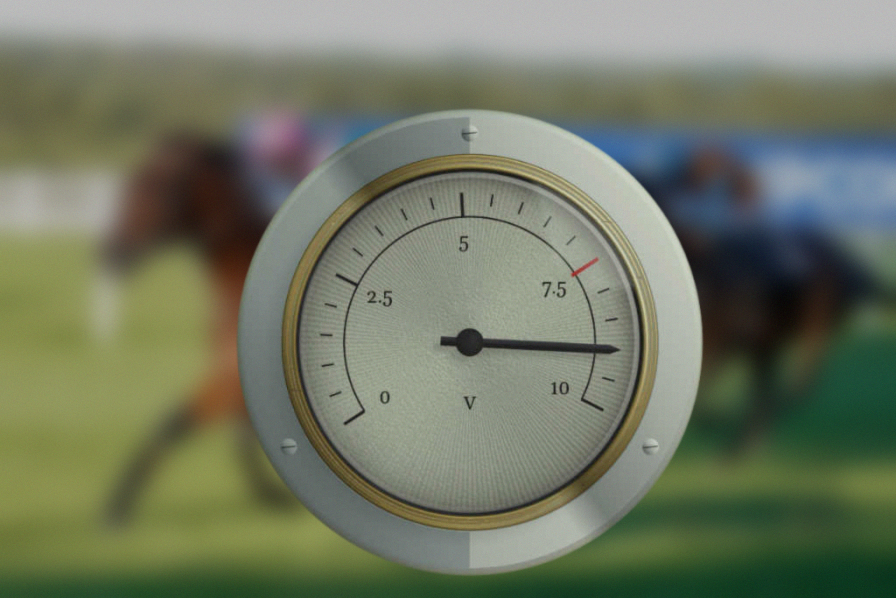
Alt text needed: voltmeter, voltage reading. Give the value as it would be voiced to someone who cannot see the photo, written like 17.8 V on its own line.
9 V
